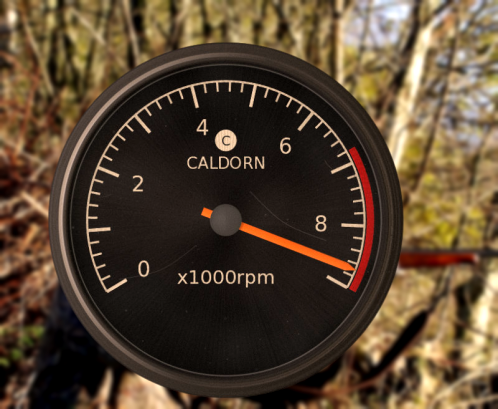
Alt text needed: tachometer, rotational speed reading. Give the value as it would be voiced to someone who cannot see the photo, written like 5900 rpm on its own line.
8700 rpm
